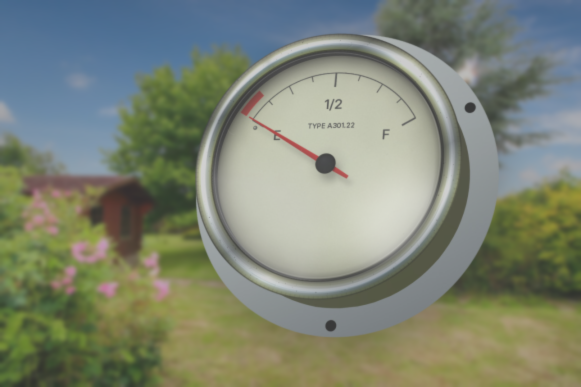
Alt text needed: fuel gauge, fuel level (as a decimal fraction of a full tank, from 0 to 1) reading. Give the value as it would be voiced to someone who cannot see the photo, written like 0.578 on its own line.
0
